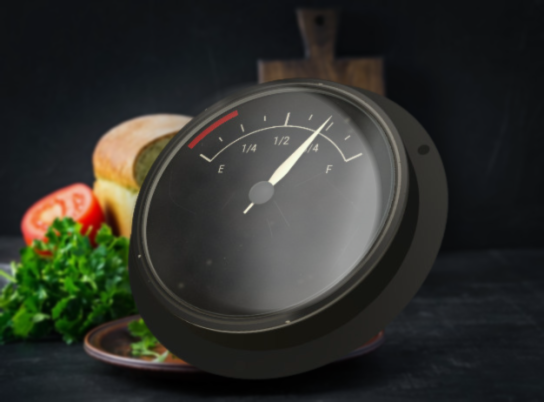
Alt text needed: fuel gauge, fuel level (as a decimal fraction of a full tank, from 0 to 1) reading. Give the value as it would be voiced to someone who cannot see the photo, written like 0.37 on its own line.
0.75
